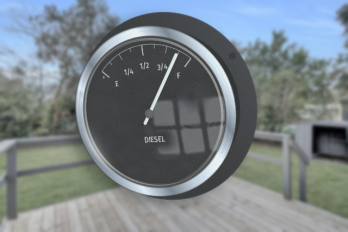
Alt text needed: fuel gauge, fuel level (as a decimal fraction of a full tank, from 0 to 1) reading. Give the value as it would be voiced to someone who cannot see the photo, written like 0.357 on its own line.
0.875
